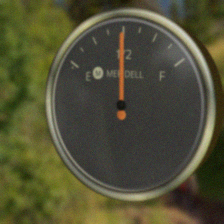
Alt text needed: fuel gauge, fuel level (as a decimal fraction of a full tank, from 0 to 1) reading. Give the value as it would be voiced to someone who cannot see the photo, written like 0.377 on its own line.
0.5
